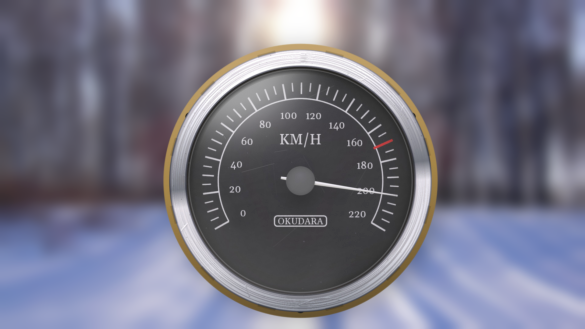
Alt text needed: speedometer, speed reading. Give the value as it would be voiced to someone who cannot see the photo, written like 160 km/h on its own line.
200 km/h
